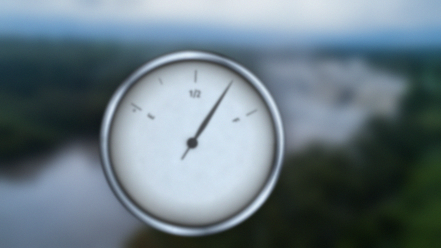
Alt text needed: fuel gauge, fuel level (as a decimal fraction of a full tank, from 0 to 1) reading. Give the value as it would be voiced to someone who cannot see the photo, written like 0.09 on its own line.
0.75
